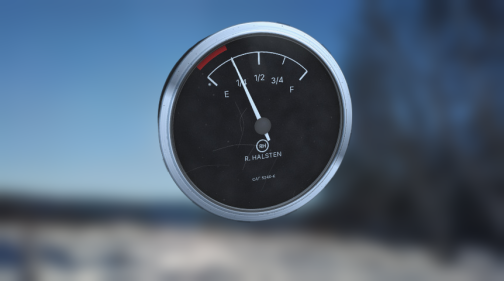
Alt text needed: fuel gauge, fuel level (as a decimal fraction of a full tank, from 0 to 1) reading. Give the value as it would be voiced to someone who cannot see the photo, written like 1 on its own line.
0.25
